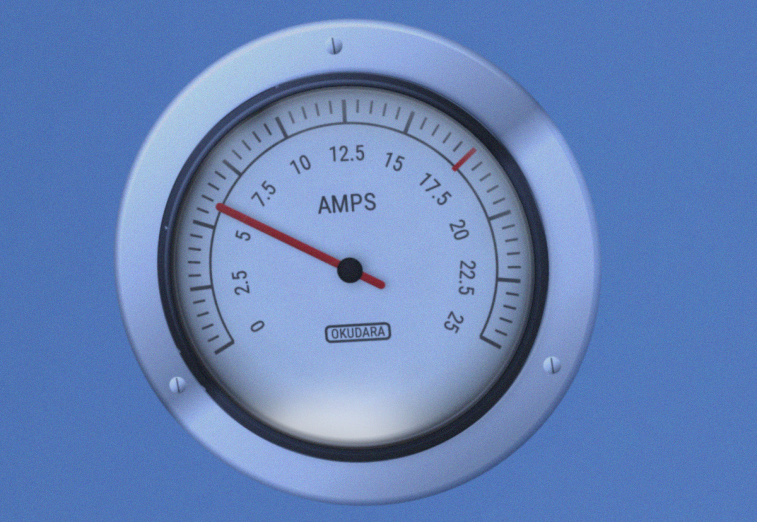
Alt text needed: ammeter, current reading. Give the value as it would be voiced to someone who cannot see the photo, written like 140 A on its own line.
6 A
